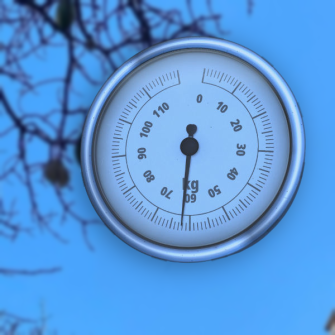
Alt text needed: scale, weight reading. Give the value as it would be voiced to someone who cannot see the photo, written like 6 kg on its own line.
62 kg
